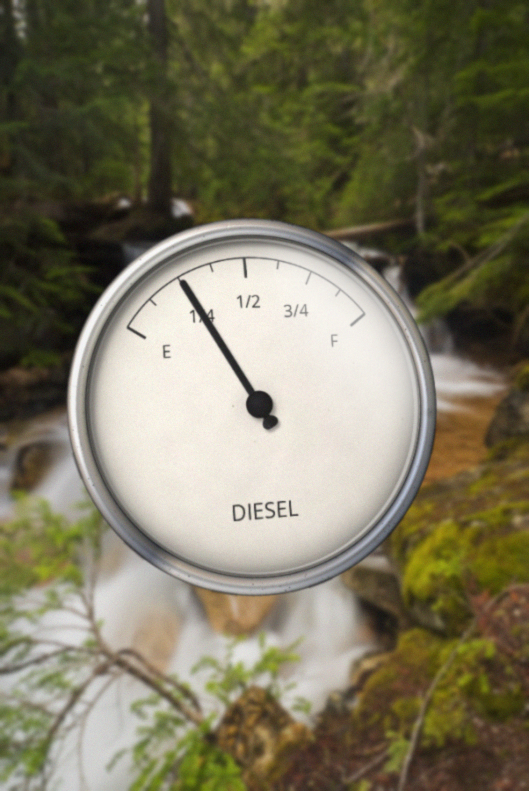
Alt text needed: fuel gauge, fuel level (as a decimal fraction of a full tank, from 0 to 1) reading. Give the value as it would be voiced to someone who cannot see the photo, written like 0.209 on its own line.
0.25
